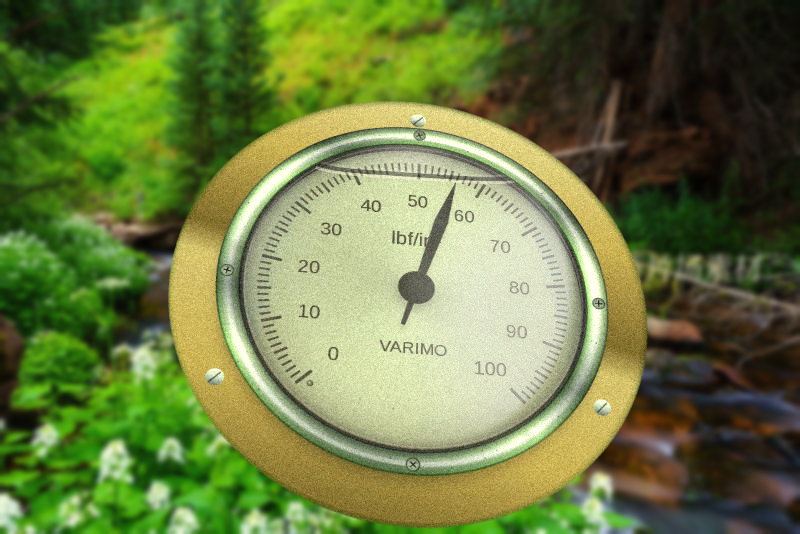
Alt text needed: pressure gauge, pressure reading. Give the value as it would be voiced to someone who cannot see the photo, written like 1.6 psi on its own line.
56 psi
